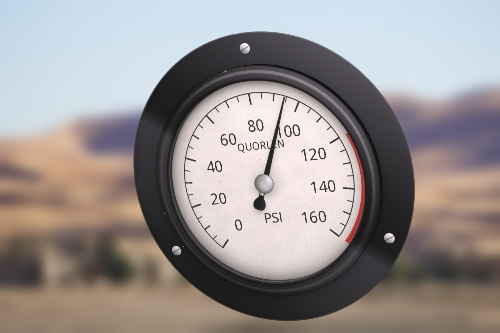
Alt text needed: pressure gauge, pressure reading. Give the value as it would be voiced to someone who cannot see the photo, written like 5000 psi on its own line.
95 psi
